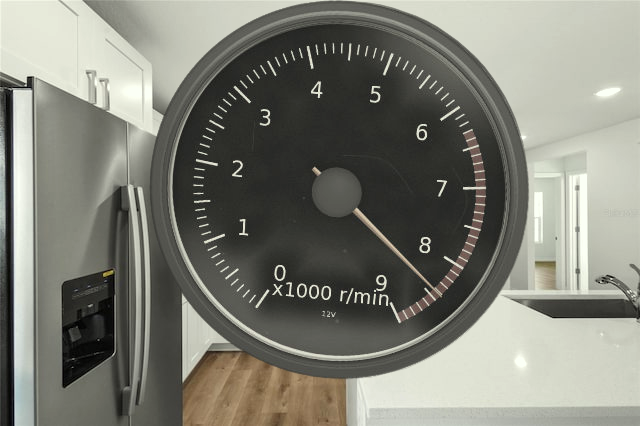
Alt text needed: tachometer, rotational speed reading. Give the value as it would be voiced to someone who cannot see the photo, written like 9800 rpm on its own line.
8400 rpm
